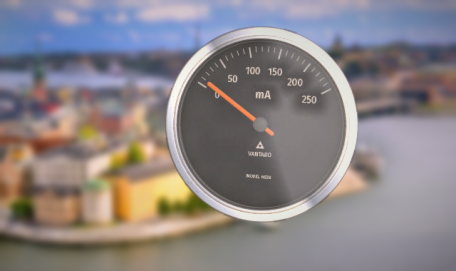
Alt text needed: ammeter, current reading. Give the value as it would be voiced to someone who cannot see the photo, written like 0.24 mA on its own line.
10 mA
